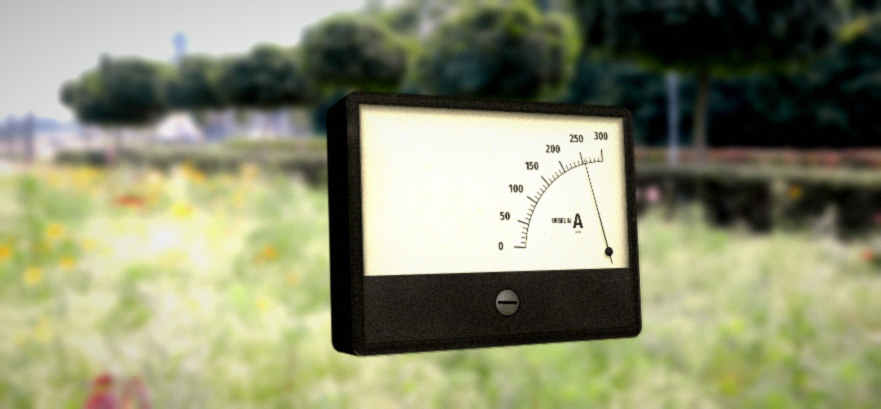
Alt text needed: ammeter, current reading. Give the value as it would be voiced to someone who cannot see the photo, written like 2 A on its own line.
250 A
